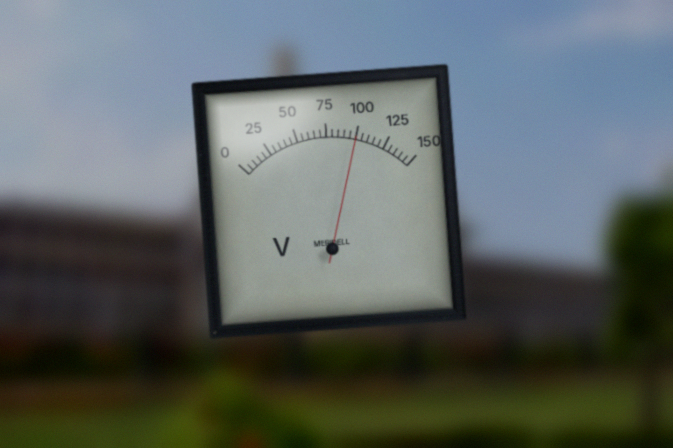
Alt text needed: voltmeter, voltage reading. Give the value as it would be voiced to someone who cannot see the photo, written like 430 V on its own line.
100 V
